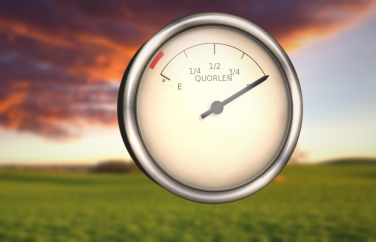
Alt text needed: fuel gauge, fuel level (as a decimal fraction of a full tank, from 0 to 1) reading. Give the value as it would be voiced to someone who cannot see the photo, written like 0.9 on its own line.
1
